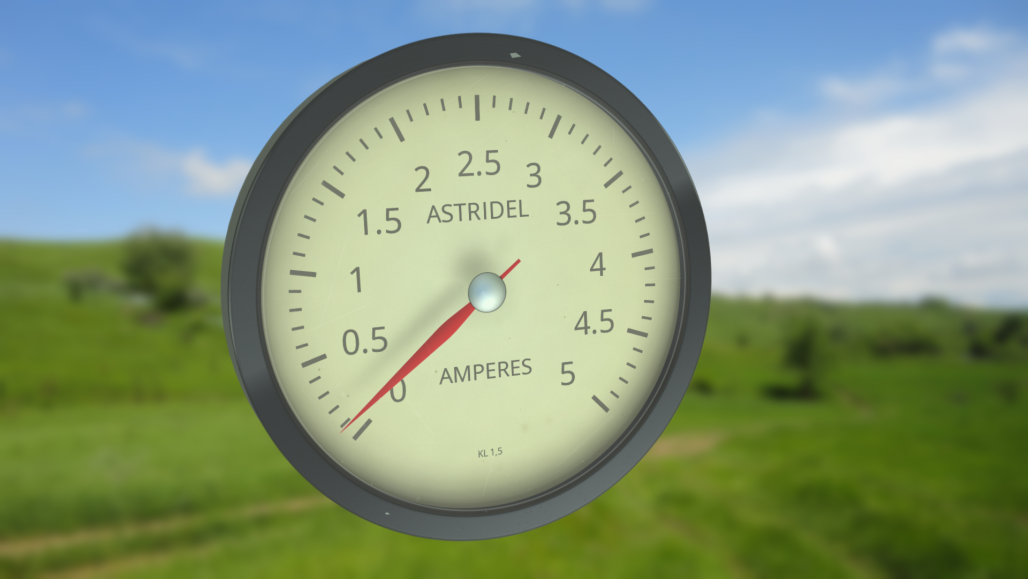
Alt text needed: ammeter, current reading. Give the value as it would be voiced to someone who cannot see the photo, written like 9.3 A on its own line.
0.1 A
